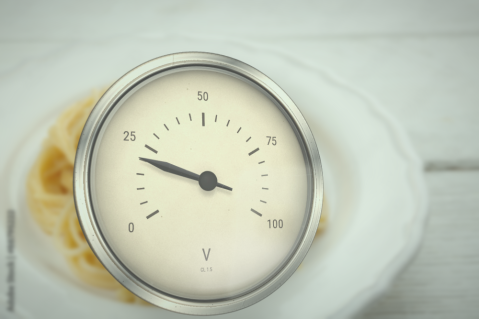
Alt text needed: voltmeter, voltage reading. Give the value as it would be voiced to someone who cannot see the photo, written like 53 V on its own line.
20 V
